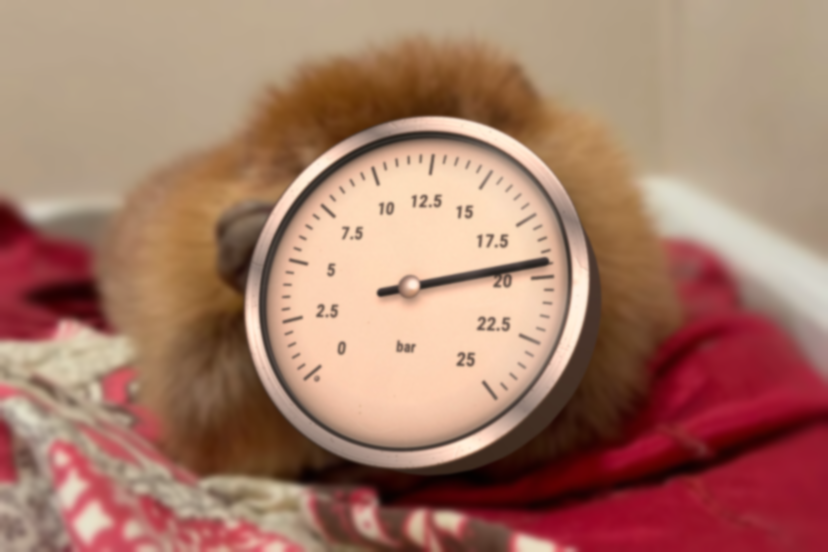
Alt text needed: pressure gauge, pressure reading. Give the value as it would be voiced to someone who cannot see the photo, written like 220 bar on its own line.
19.5 bar
